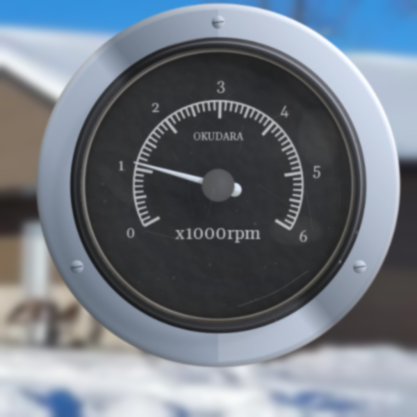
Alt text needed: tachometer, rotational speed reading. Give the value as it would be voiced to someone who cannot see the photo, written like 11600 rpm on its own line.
1100 rpm
